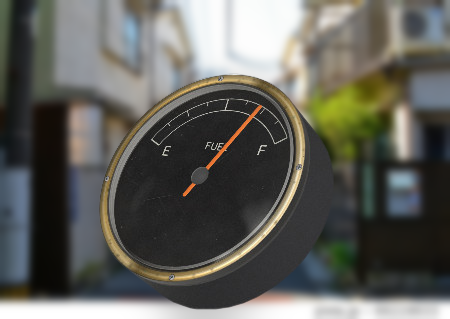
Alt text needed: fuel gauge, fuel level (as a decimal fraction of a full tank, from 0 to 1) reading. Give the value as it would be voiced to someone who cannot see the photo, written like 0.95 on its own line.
0.75
